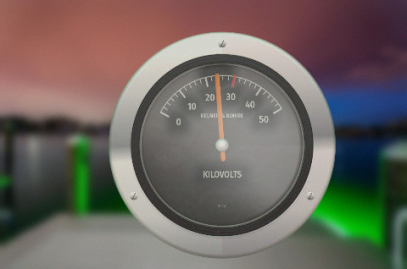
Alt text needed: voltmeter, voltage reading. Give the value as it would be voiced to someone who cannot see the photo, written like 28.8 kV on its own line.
24 kV
